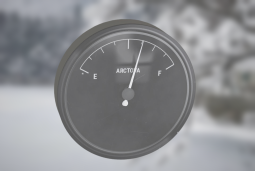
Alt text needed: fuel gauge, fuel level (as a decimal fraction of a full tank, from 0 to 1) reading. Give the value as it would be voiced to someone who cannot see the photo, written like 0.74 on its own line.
0.625
